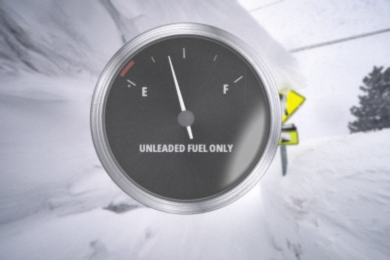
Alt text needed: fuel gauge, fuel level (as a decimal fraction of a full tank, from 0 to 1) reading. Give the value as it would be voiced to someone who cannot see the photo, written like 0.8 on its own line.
0.375
